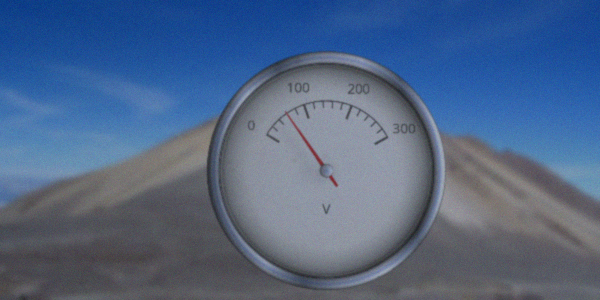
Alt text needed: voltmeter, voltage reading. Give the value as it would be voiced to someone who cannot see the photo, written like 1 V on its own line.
60 V
